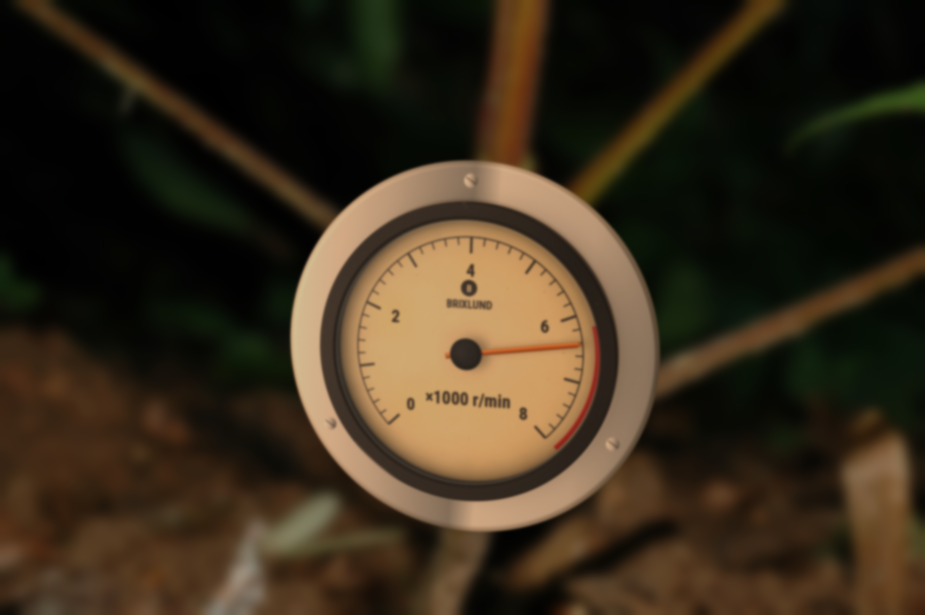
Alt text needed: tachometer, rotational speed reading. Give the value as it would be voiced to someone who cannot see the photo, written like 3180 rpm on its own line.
6400 rpm
